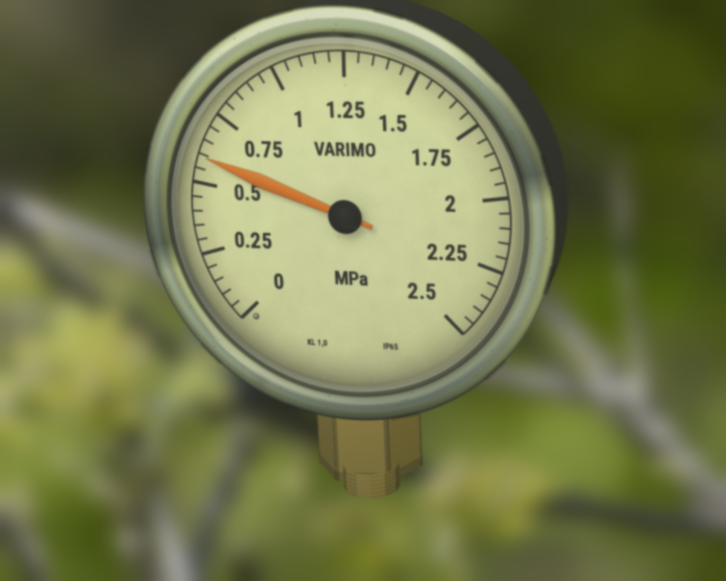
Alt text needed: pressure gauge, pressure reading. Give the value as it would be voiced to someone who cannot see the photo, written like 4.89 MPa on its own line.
0.6 MPa
